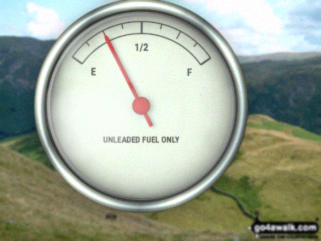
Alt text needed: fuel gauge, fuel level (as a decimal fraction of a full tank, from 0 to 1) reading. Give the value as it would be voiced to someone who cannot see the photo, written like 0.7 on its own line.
0.25
